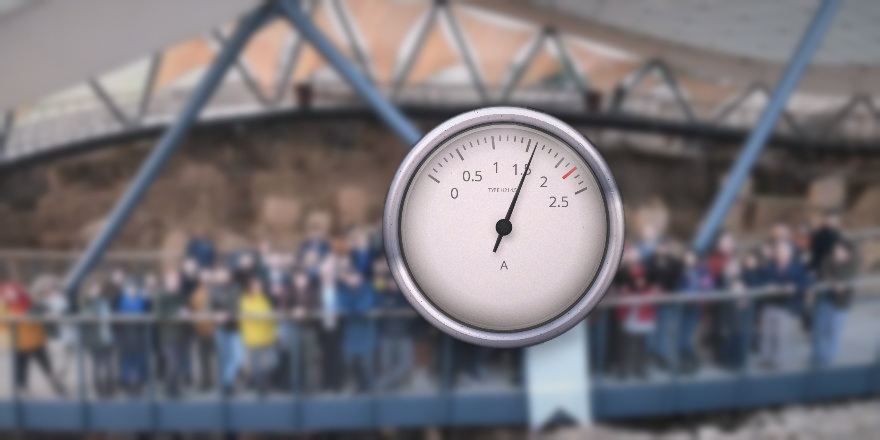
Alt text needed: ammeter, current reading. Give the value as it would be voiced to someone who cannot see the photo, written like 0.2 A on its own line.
1.6 A
